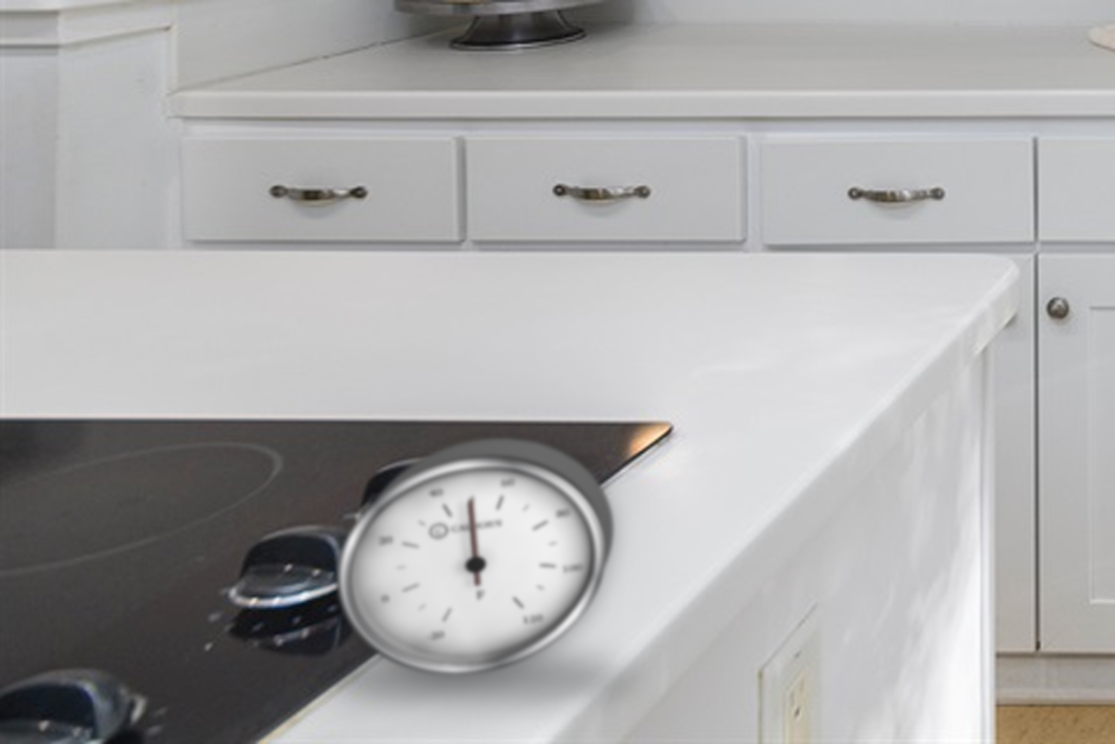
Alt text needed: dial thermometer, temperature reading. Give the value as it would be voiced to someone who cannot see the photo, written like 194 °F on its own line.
50 °F
